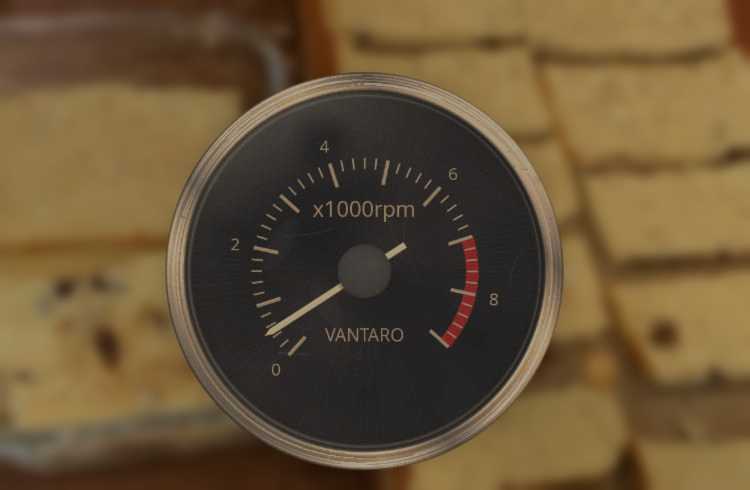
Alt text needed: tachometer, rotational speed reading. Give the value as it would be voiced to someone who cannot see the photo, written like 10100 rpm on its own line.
500 rpm
